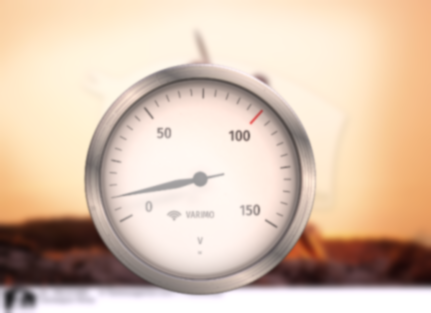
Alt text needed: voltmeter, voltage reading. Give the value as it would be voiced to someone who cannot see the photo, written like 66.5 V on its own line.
10 V
